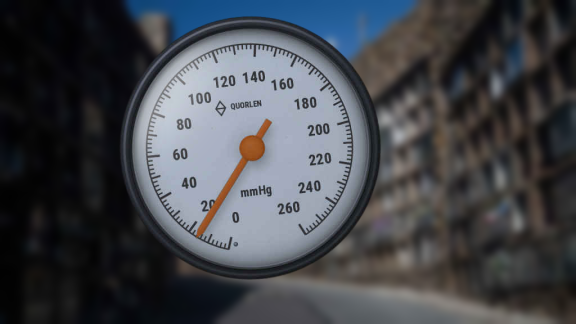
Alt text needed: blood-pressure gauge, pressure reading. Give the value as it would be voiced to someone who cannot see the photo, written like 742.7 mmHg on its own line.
16 mmHg
